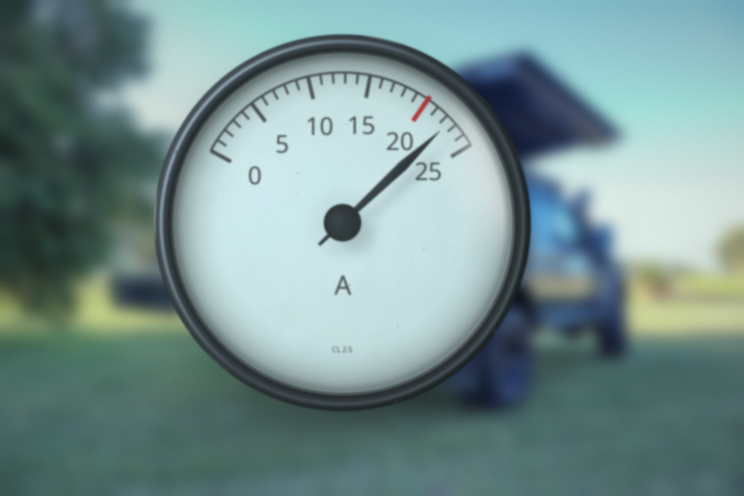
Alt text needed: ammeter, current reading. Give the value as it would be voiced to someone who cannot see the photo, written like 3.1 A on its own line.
22.5 A
